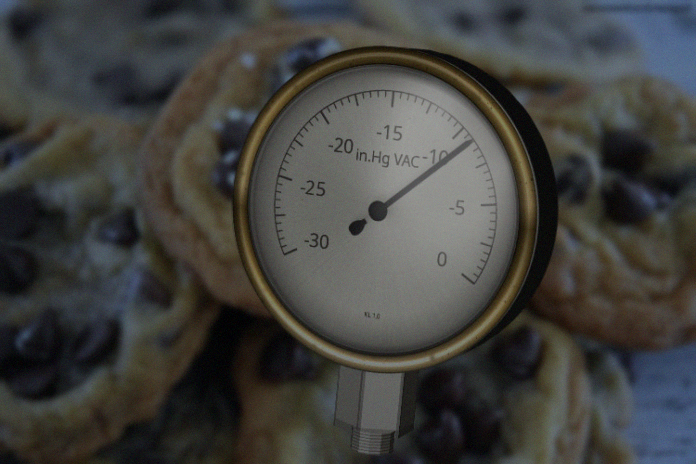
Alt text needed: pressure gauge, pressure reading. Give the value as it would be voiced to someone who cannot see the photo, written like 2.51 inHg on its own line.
-9 inHg
